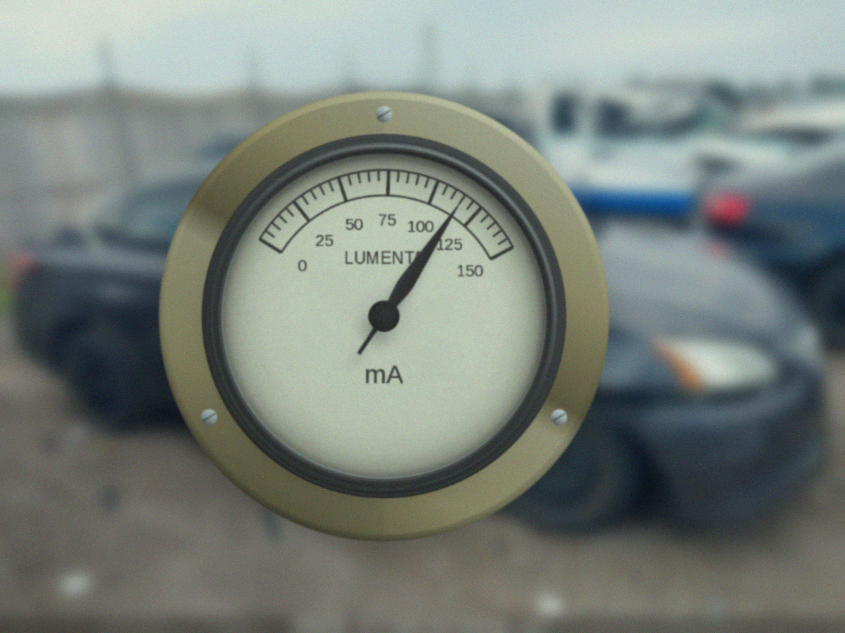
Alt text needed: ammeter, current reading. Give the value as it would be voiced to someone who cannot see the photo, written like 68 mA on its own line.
115 mA
